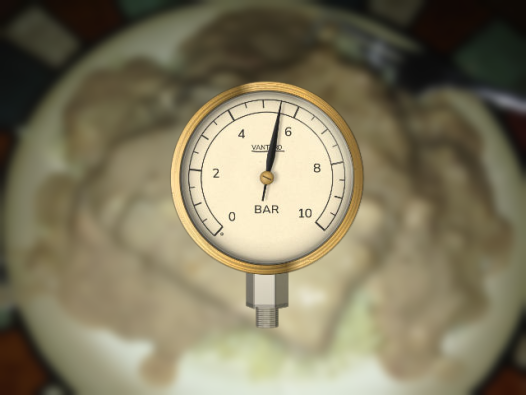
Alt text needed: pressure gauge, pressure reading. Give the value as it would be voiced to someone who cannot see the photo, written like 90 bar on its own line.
5.5 bar
